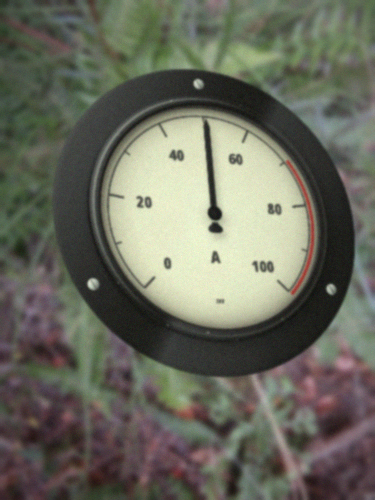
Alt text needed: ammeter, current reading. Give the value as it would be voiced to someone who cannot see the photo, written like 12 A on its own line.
50 A
